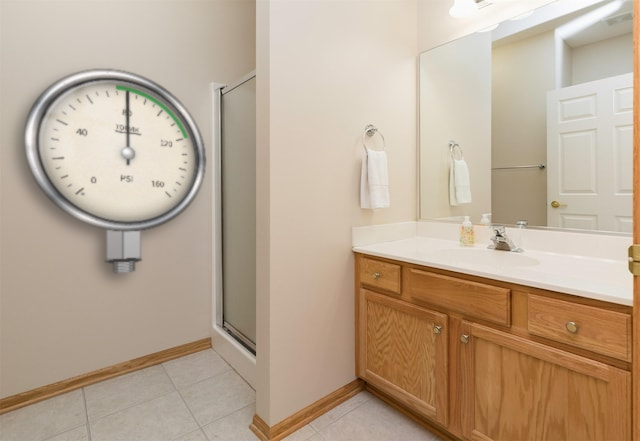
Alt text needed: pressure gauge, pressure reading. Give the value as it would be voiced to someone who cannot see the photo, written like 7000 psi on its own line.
80 psi
